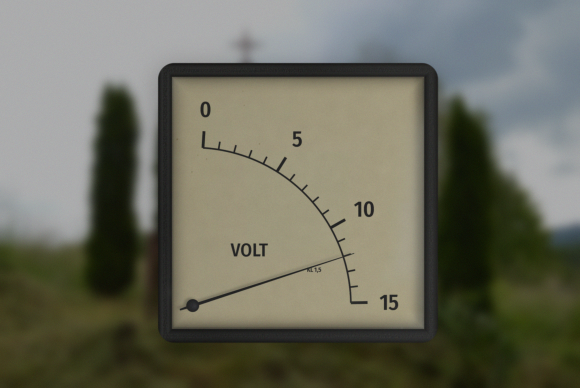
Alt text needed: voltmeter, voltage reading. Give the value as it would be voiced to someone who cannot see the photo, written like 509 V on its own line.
12 V
